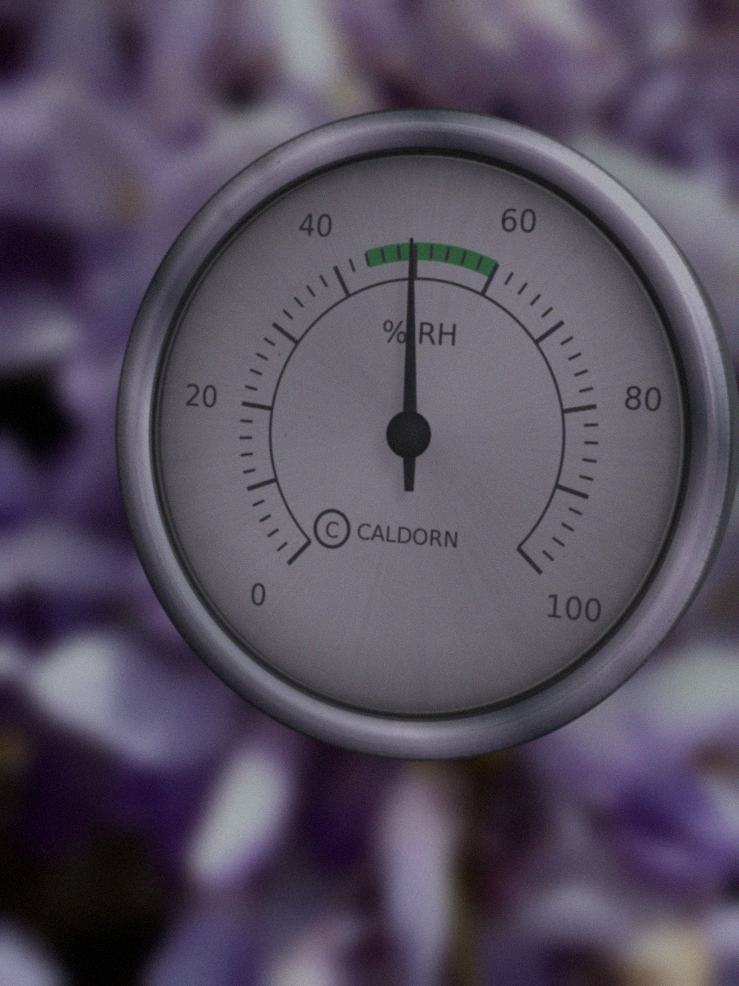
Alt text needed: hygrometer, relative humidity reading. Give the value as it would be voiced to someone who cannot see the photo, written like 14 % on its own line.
50 %
